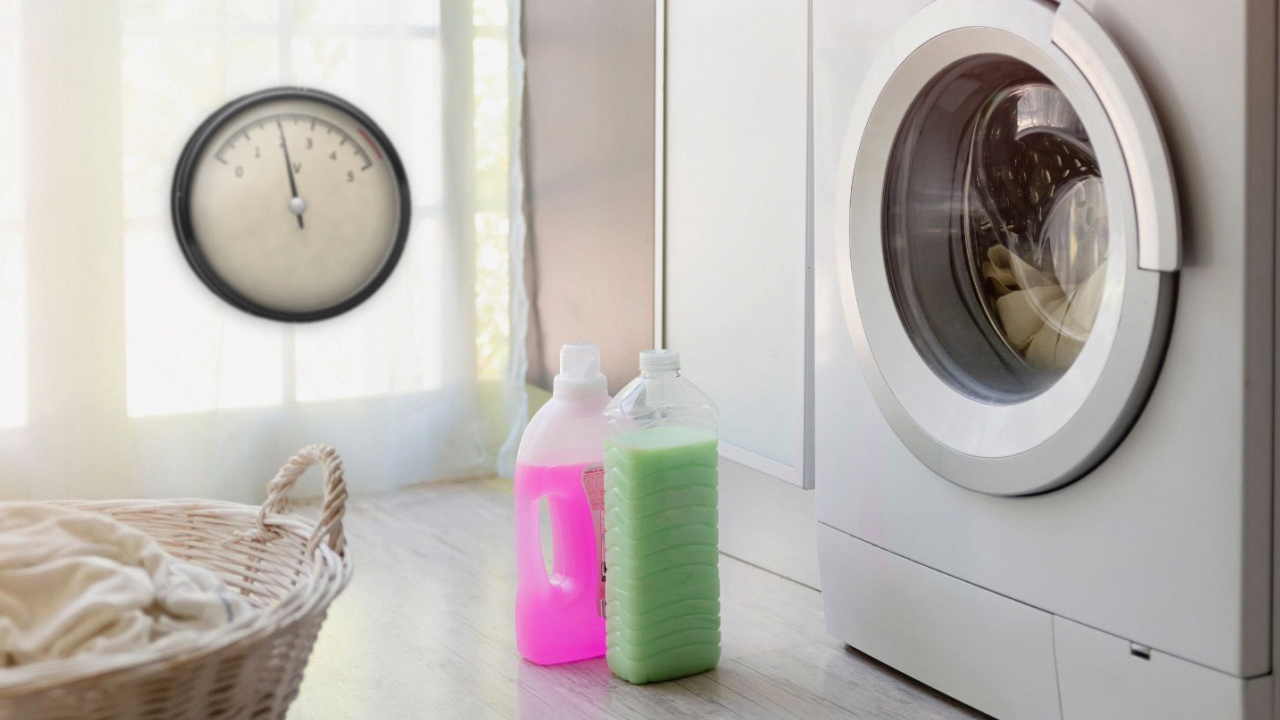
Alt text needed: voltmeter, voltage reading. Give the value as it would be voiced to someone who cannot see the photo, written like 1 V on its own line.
2 V
